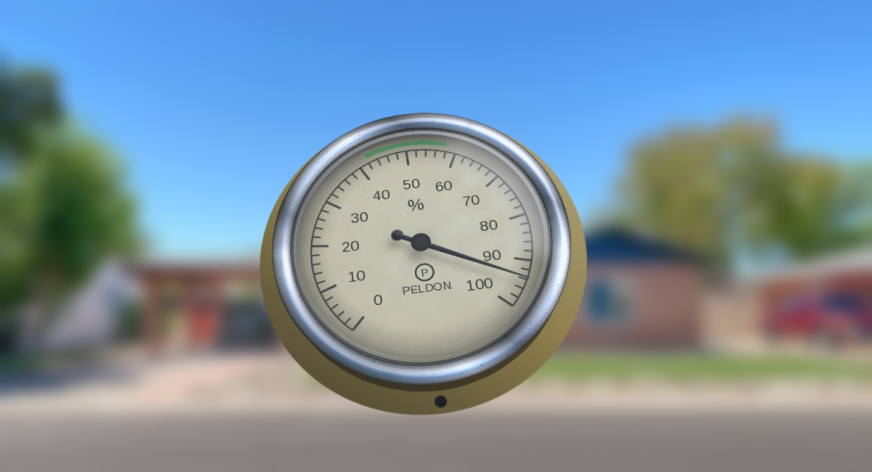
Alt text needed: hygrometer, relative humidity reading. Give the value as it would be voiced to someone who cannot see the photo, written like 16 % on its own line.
94 %
